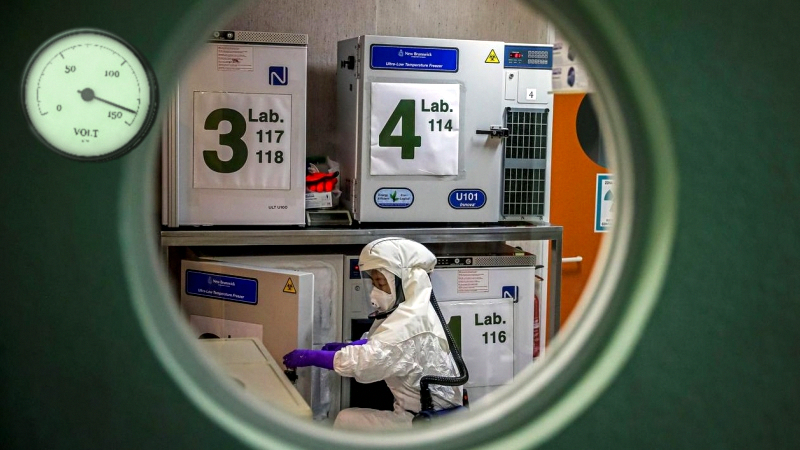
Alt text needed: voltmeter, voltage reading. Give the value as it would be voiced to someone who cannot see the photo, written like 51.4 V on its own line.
140 V
